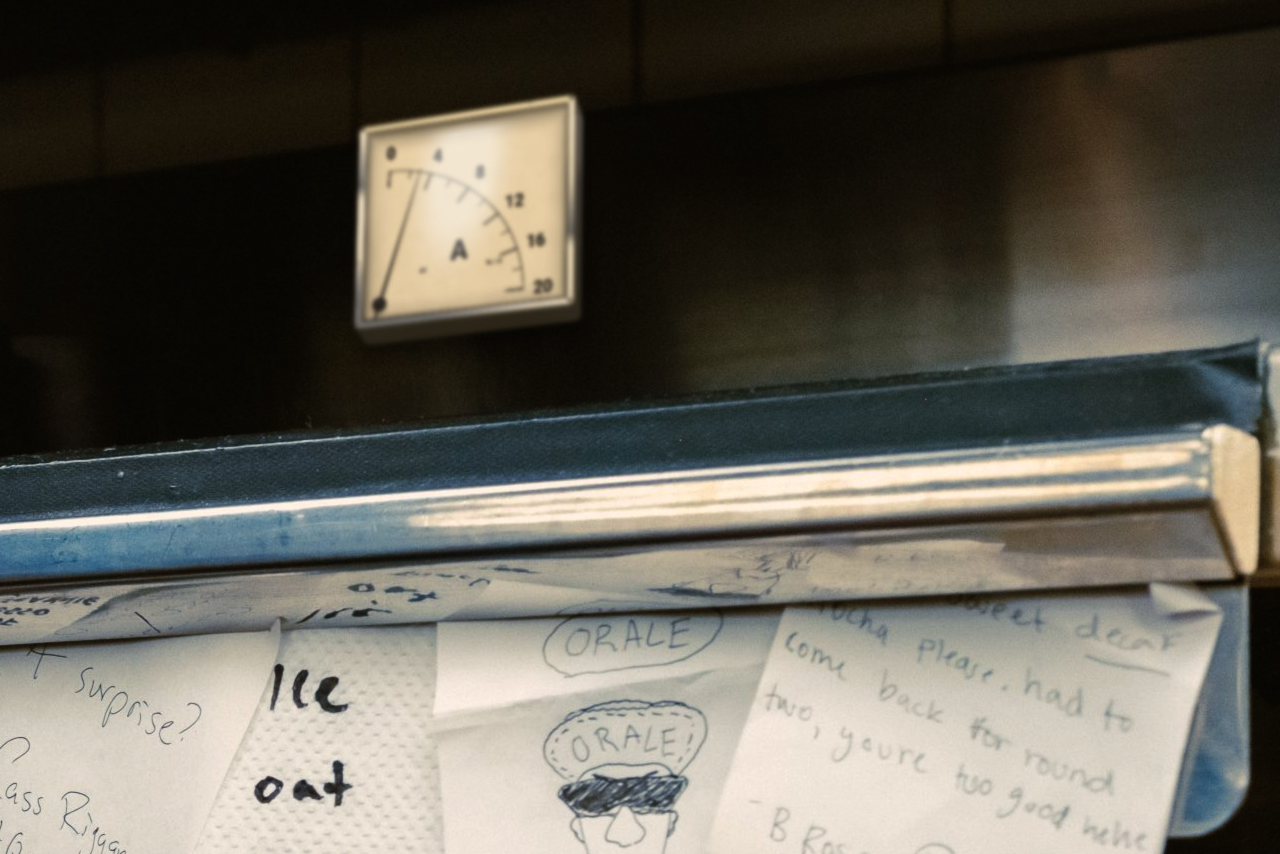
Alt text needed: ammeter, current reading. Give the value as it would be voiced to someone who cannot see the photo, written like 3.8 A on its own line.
3 A
